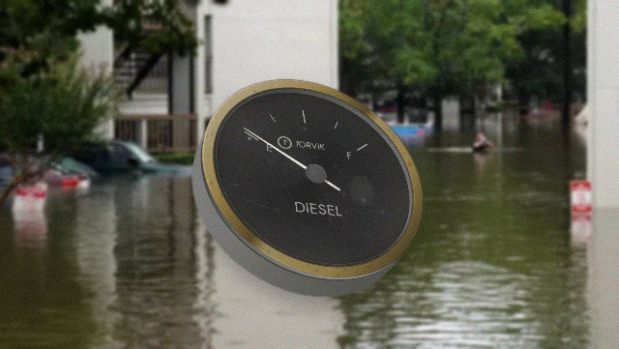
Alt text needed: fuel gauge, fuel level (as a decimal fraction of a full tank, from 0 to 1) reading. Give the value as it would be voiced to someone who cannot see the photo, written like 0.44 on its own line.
0
